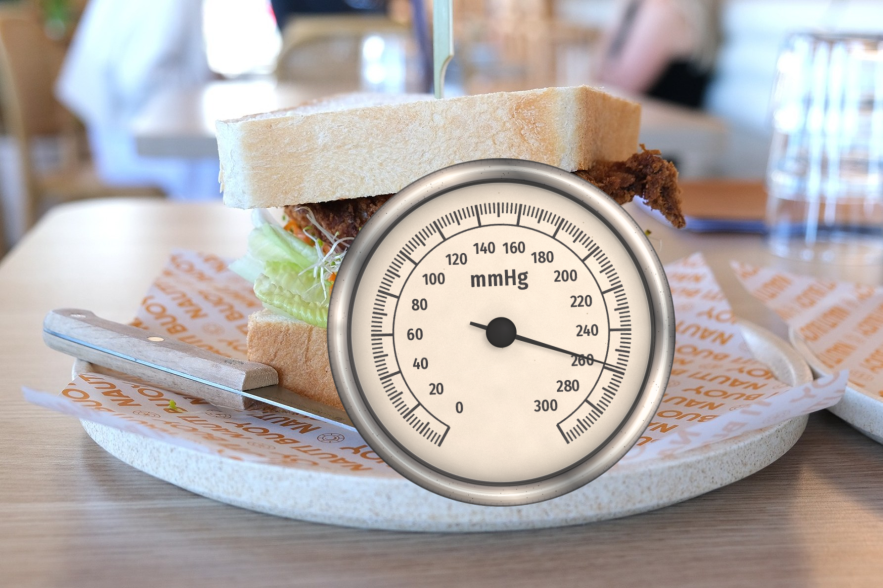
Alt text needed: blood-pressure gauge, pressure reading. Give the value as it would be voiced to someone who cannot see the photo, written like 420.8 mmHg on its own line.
258 mmHg
